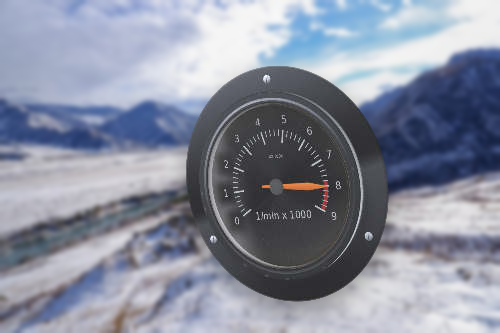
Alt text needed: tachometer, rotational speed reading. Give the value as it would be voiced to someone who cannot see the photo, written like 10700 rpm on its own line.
8000 rpm
